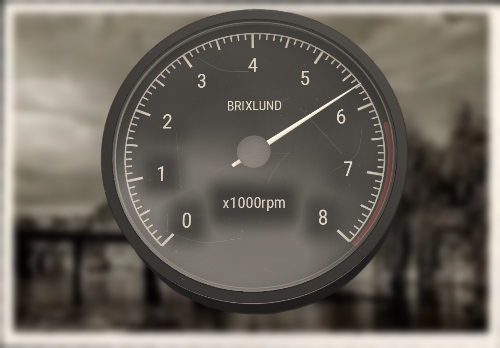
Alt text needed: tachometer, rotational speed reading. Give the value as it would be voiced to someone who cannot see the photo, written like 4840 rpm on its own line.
5700 rpm
